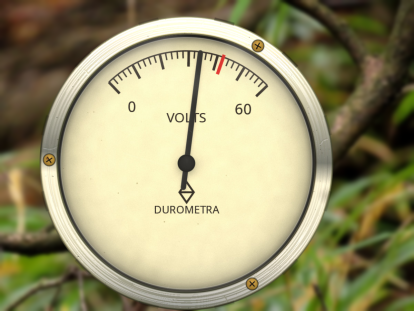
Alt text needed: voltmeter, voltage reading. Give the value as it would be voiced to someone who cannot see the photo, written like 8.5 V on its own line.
34 V
